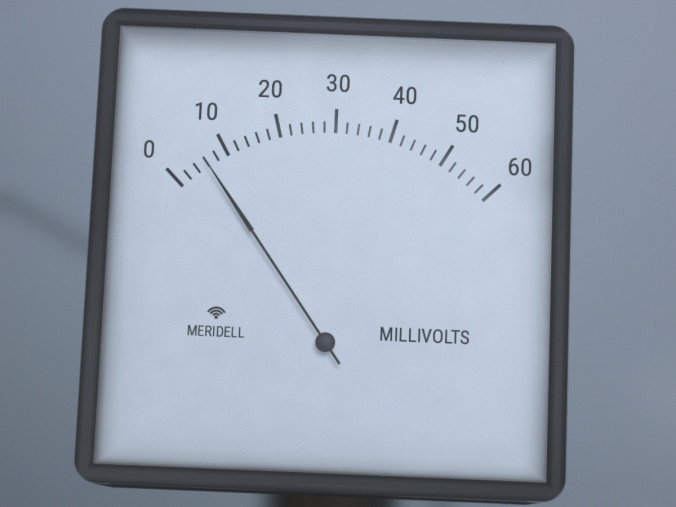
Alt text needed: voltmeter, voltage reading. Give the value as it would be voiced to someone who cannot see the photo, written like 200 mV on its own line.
6 mV
